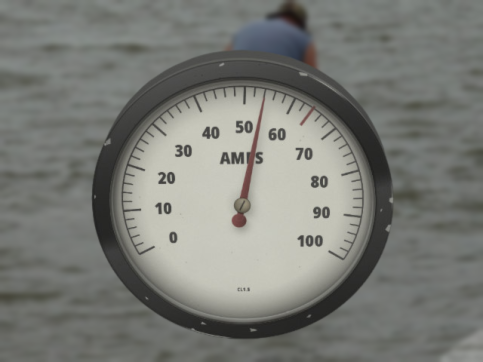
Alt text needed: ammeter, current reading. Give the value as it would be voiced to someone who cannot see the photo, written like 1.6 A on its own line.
54 A
